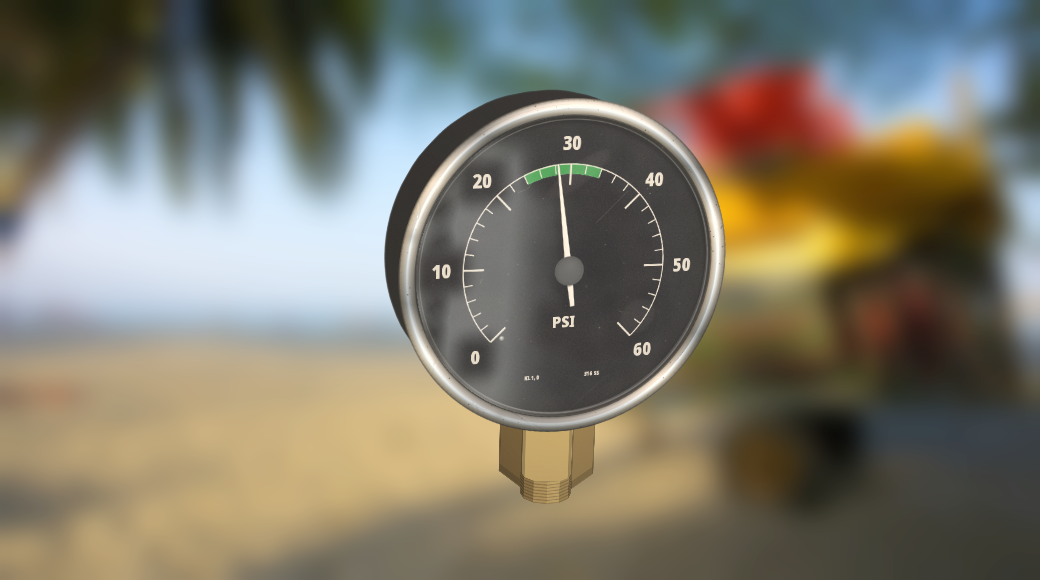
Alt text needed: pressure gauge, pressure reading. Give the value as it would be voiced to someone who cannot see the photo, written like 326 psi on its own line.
28 psi
